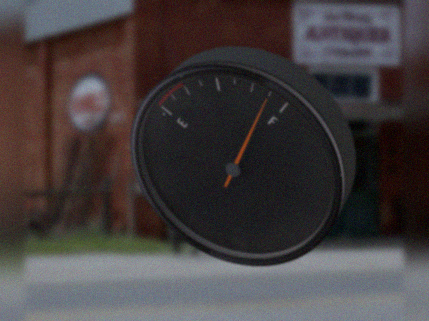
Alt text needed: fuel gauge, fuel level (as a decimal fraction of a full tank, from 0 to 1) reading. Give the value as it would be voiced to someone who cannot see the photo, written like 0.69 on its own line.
0.875
